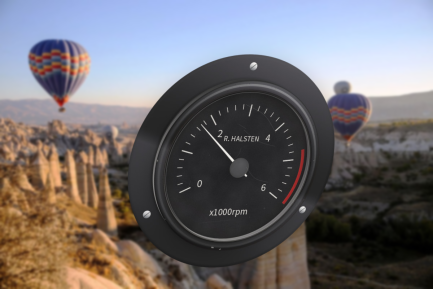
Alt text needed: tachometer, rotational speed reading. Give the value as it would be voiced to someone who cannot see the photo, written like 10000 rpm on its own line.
1700 rpm
